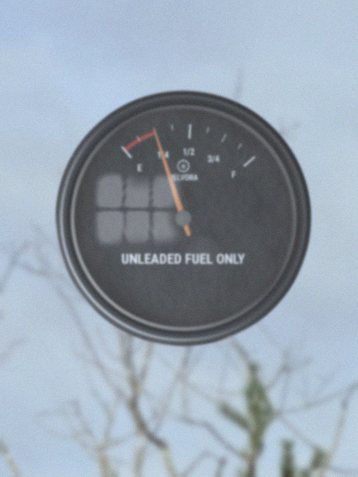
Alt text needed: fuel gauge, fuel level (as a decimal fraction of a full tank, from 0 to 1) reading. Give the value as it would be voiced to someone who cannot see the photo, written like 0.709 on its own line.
0.25
